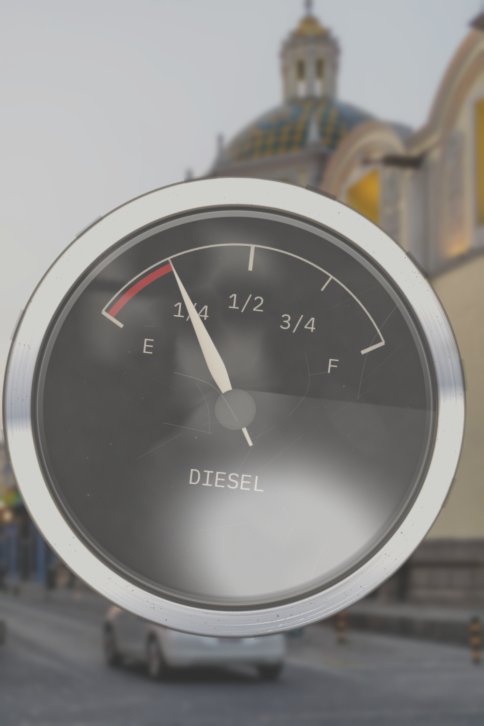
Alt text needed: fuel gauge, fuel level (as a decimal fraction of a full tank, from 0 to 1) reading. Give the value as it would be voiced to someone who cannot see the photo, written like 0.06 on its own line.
0.25
